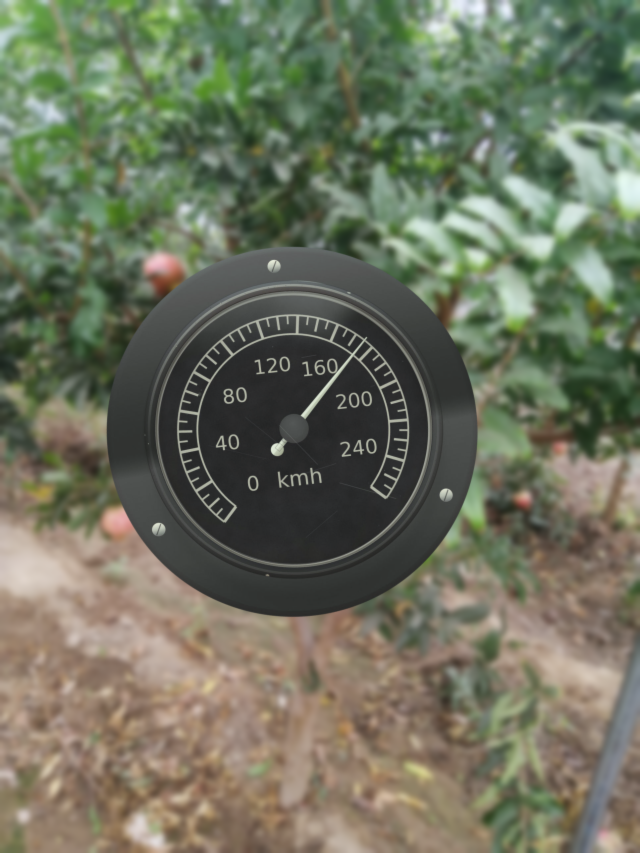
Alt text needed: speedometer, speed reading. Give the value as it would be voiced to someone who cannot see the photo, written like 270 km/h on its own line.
175 km/h
